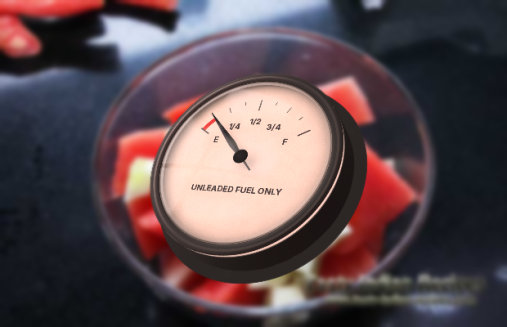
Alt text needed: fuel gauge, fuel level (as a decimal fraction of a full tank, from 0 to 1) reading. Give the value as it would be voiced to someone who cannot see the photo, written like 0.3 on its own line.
0.125
